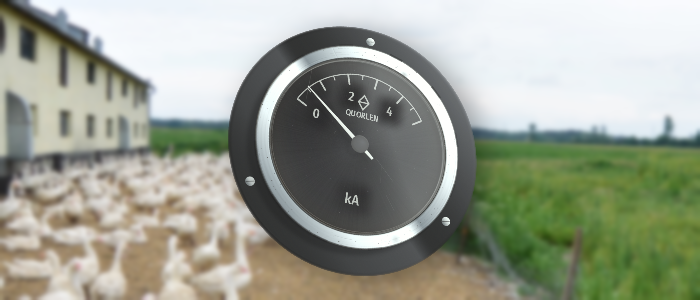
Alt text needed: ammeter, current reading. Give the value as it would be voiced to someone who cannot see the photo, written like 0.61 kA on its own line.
0.5 kA
